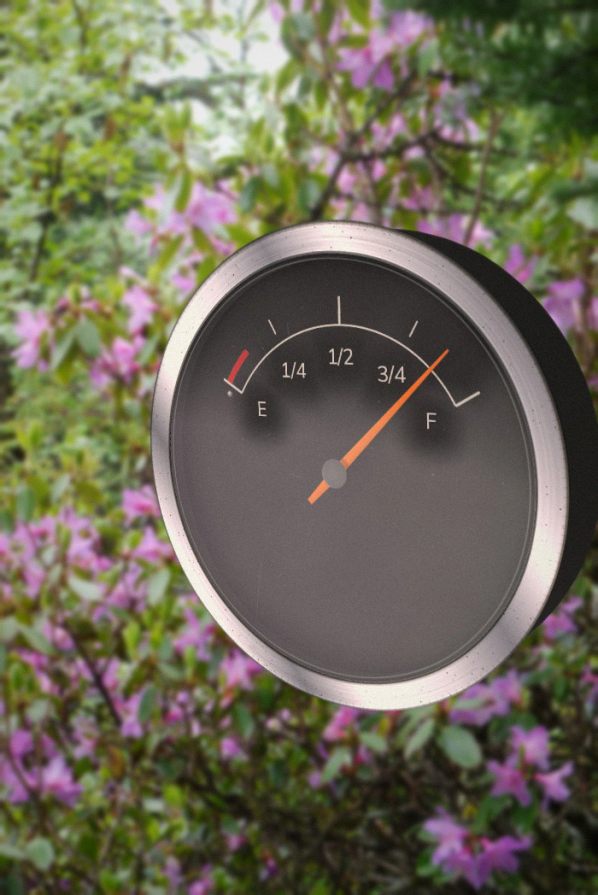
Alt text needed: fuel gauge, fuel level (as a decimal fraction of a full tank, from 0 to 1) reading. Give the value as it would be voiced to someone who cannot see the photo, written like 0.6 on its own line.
0.875
